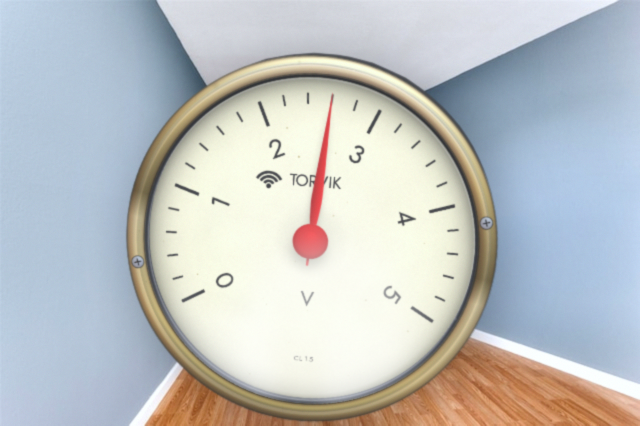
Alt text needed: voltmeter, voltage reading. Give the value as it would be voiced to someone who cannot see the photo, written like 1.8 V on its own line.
2.6 V
